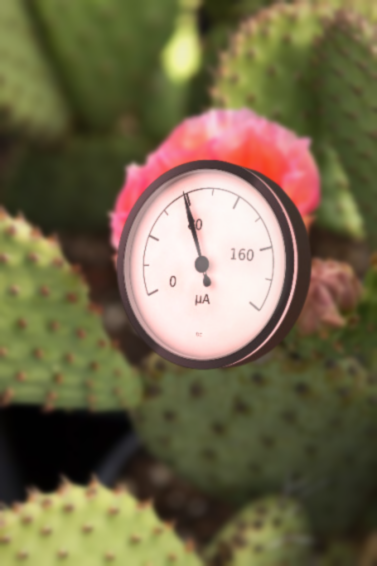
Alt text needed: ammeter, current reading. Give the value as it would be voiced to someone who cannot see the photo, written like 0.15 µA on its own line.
80 µA
